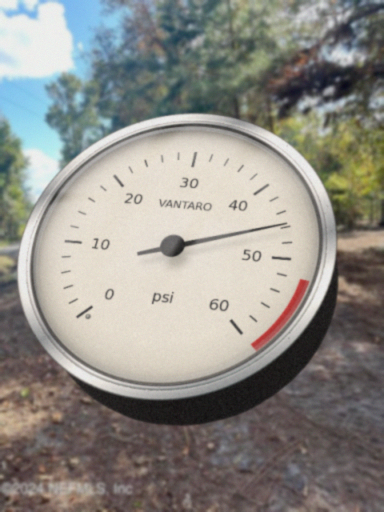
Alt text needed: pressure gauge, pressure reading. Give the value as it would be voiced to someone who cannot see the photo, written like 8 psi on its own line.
46 psi
